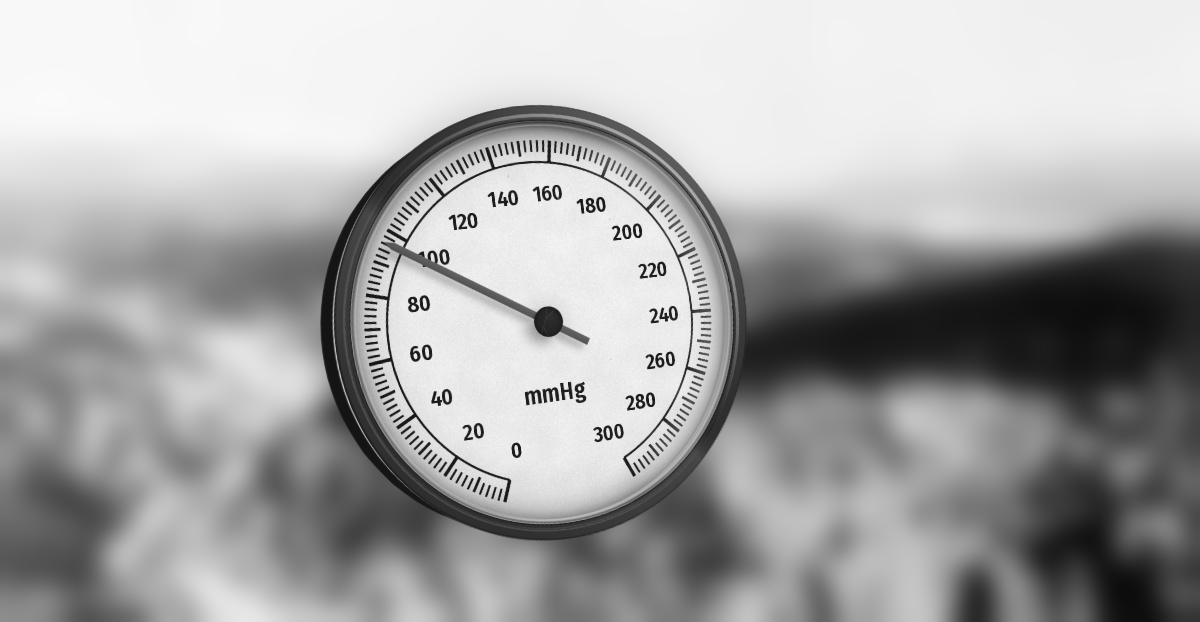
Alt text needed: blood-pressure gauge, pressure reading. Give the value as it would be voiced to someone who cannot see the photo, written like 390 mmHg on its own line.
96 mmHg
